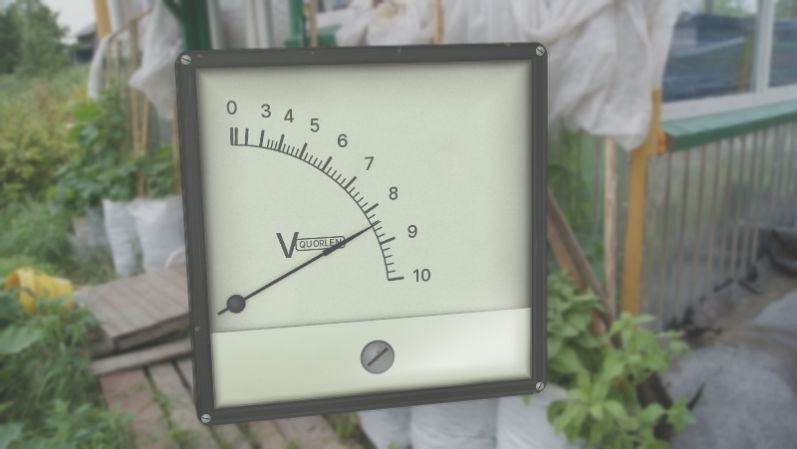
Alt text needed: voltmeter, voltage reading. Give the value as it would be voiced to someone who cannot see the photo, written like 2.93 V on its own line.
8.4 V
